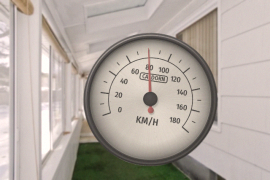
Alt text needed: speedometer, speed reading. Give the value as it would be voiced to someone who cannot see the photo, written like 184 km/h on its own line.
80 km/h
